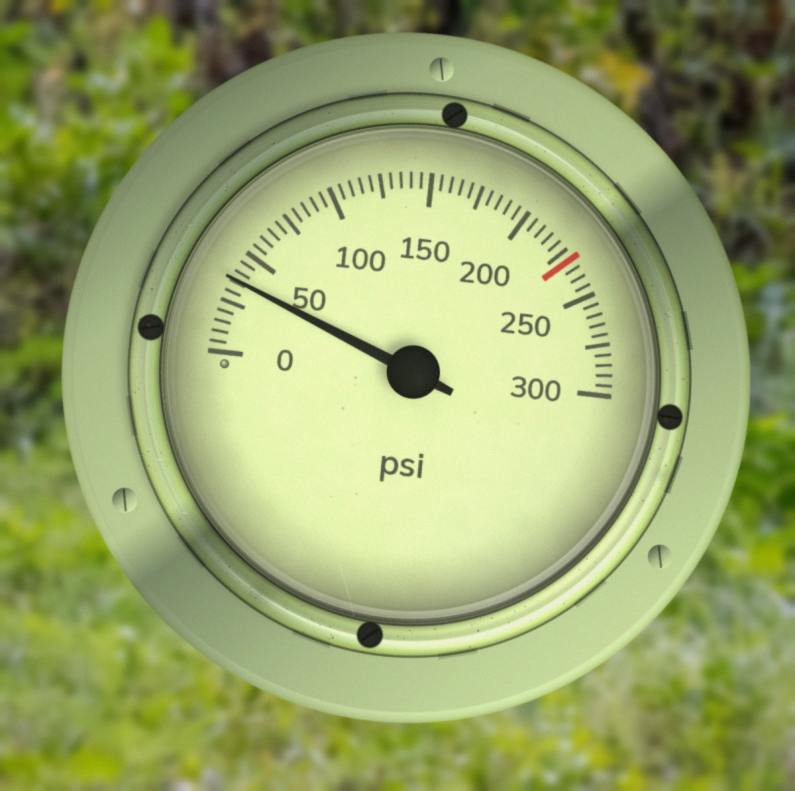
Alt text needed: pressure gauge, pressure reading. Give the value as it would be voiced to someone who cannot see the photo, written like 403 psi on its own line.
35 psi
